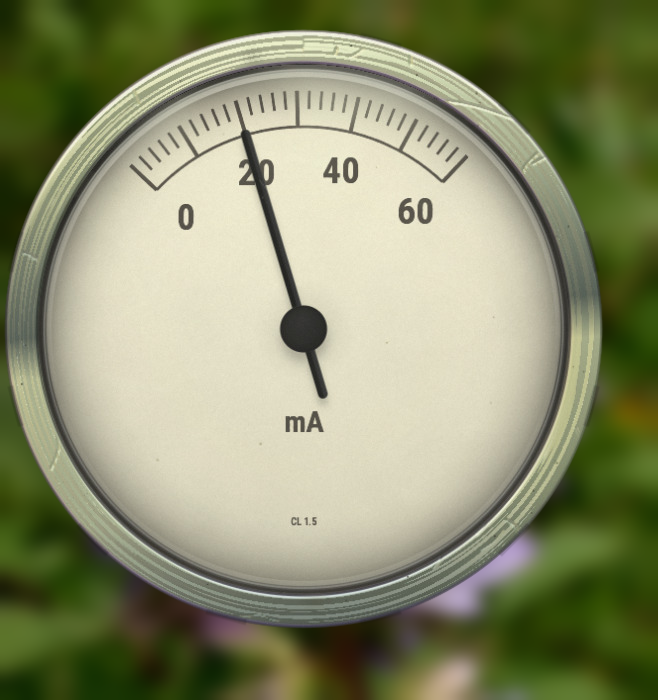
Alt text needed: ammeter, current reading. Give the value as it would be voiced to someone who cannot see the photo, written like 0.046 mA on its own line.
20 mA
